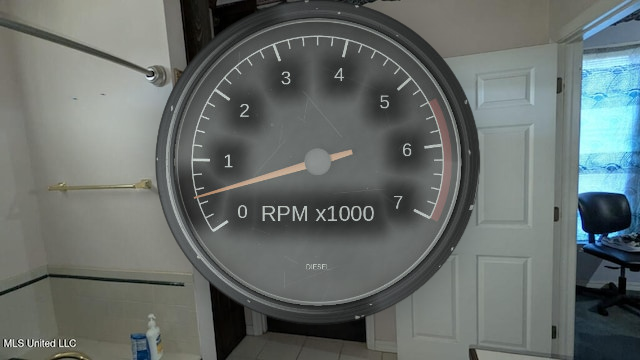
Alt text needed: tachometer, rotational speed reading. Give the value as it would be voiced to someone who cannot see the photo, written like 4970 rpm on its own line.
500 rpm
